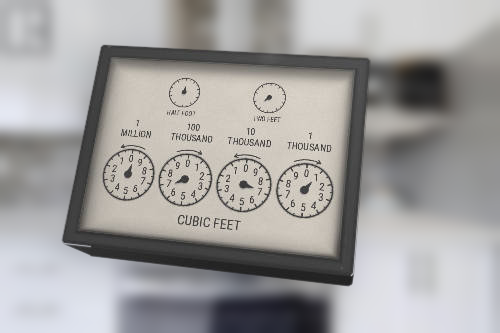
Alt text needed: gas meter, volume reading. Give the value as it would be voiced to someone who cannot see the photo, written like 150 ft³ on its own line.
967100 ft³
